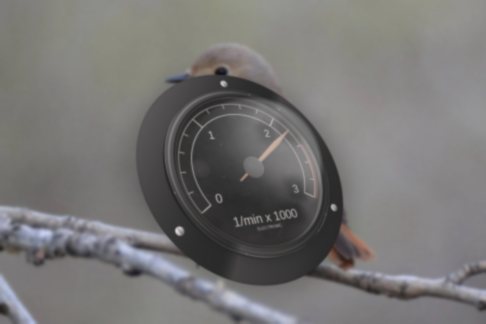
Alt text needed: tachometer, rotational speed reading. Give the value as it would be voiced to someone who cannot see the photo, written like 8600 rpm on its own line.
2200 rpm
